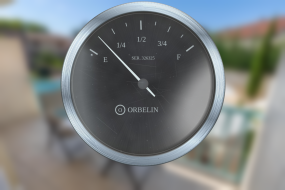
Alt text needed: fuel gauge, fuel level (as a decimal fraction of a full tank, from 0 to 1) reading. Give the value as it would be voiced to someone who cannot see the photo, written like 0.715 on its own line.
0.125
